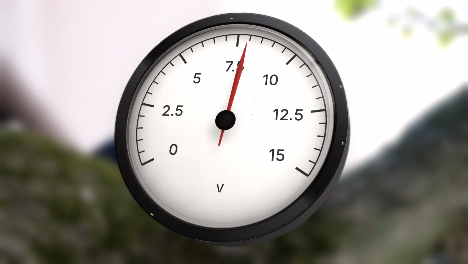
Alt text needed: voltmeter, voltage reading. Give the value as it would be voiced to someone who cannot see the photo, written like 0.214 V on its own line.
8 V
